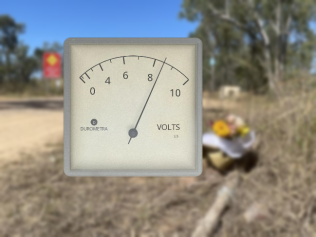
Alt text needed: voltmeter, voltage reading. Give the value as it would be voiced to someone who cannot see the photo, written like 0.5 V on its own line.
8.5 V
